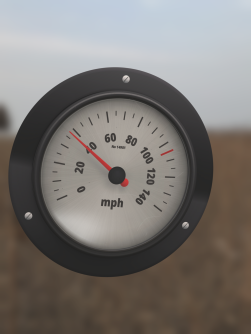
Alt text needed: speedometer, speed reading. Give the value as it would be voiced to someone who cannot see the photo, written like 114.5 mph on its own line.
37.5 mph
